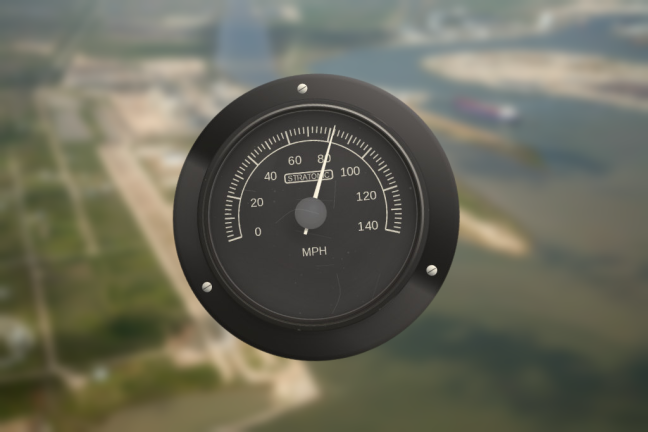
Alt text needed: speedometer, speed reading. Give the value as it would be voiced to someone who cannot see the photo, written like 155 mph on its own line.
82 mph
